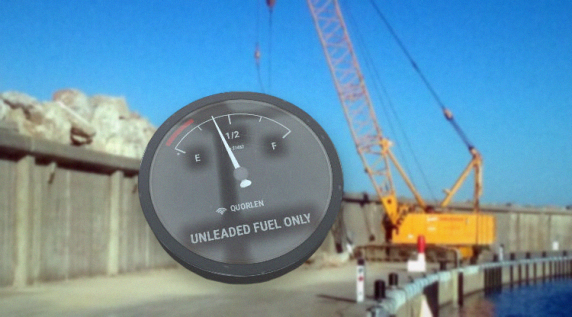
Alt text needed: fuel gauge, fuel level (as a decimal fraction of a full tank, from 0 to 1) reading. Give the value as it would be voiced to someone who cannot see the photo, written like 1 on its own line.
0.375
